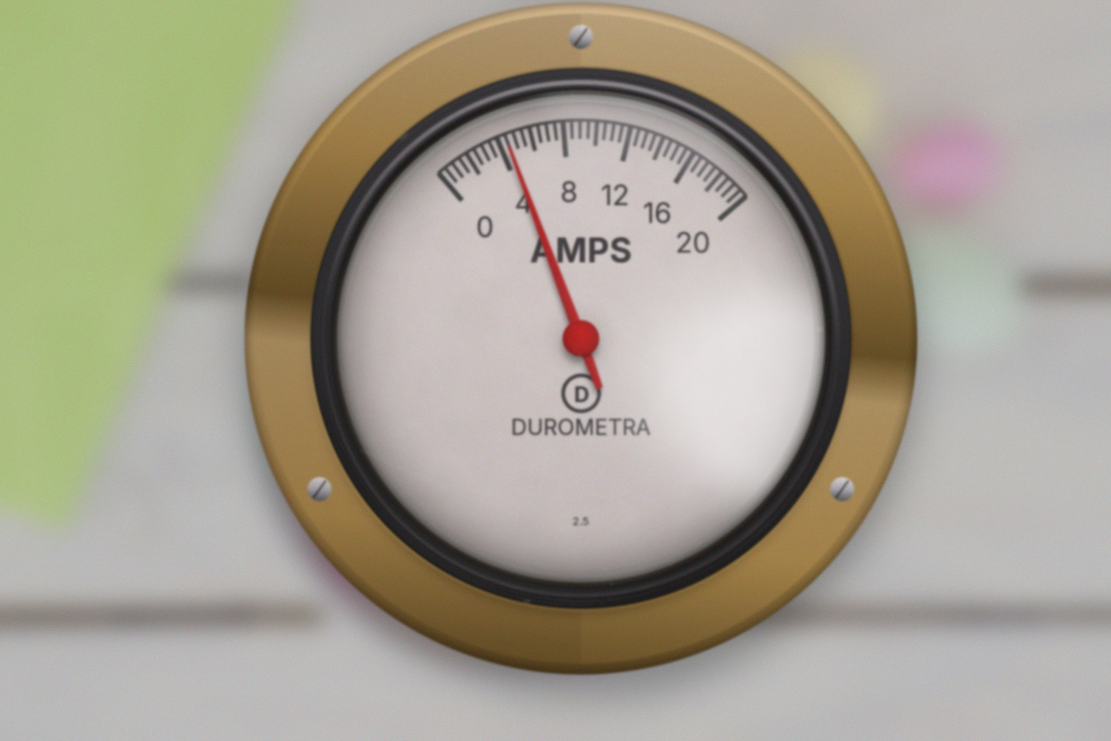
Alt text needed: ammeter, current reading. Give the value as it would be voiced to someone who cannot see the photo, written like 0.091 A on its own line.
4.5 A
